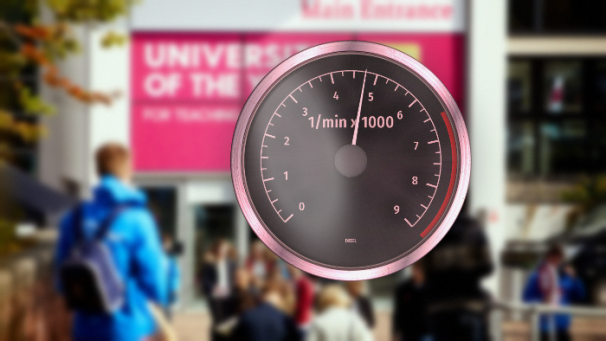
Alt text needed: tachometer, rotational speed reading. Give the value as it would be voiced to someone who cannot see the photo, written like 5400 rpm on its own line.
4750 rpm
